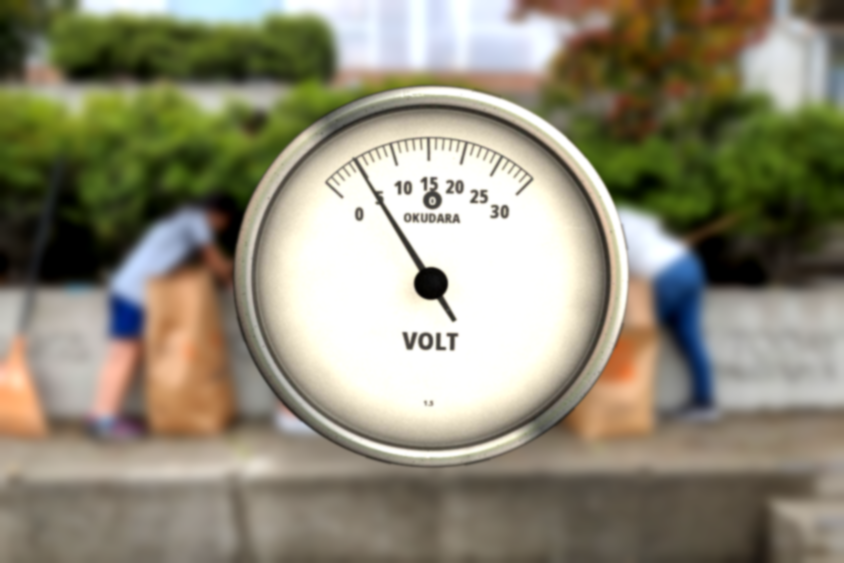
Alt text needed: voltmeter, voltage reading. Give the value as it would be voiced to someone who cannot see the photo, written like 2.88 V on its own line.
5 V
